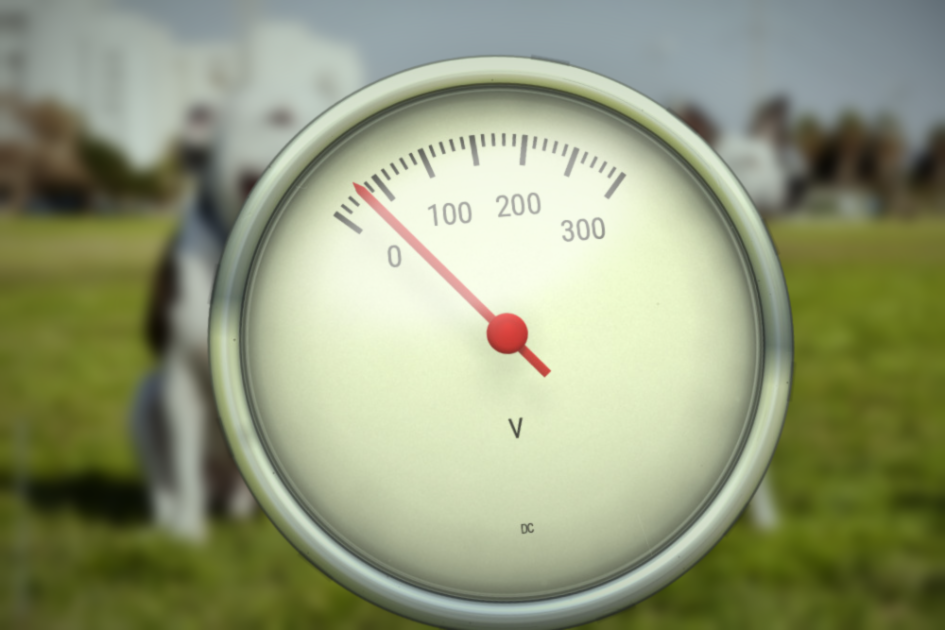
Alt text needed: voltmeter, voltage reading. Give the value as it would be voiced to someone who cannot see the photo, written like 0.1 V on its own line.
30 V
